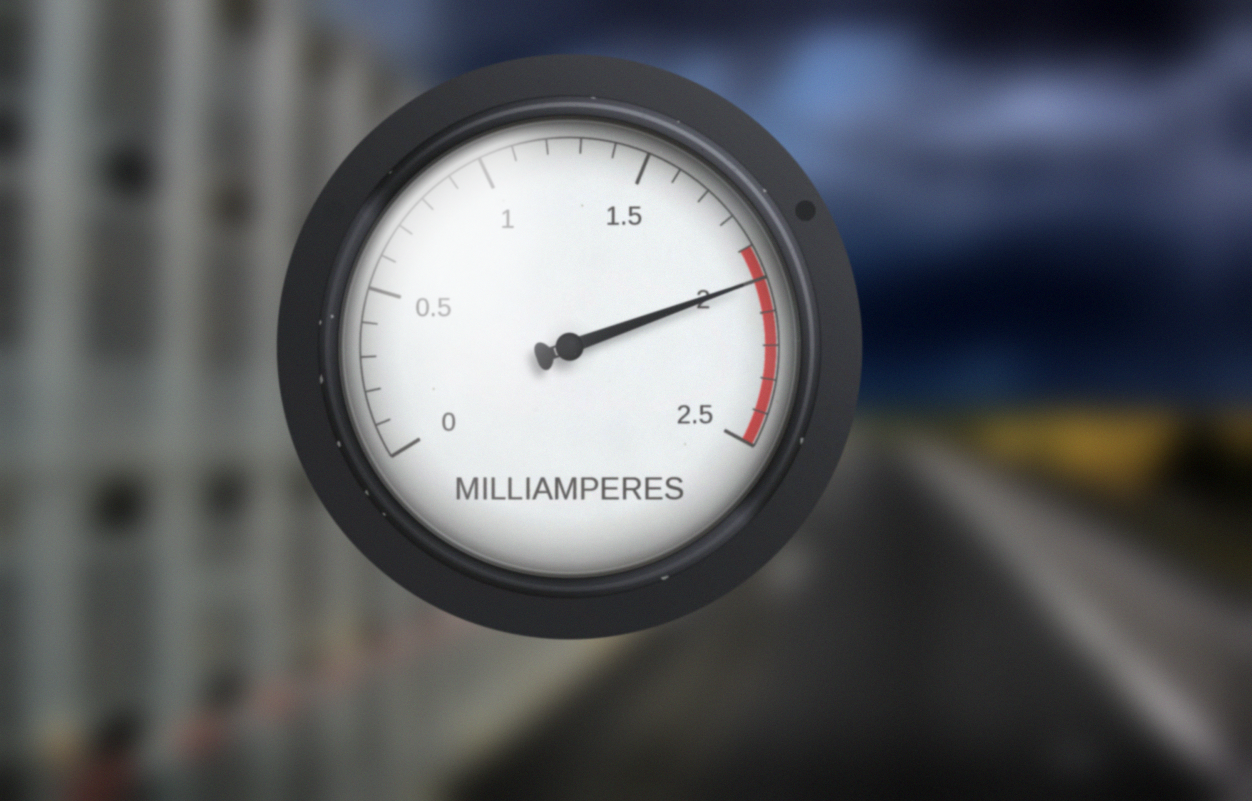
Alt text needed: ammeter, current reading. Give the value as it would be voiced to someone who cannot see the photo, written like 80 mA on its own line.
2 mA
